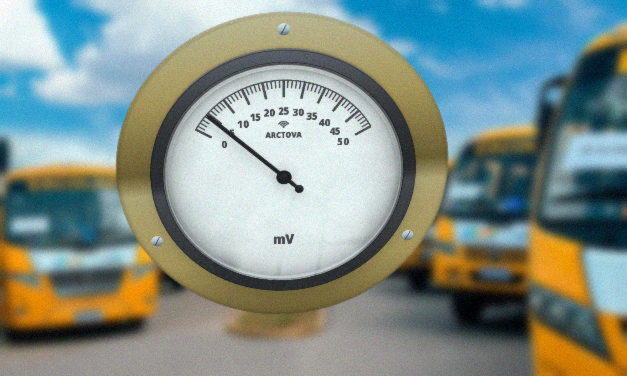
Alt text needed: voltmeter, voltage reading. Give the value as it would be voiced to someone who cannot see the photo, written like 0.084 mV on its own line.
5 mV
